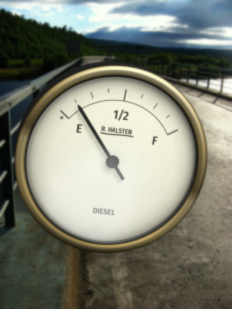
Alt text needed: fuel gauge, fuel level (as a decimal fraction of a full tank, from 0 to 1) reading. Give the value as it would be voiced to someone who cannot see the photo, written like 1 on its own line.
0.125
